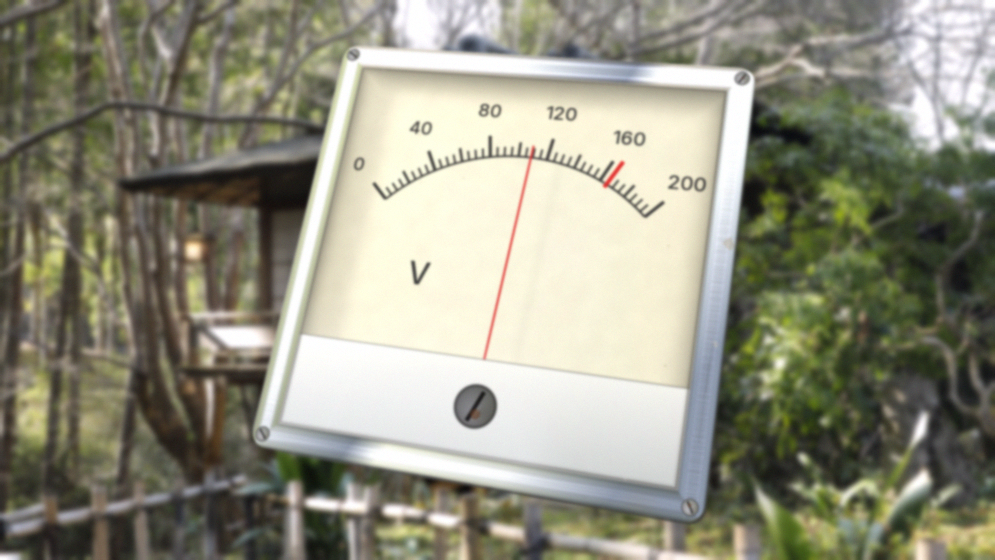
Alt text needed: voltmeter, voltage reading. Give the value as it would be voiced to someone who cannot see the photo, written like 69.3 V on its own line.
110 V
